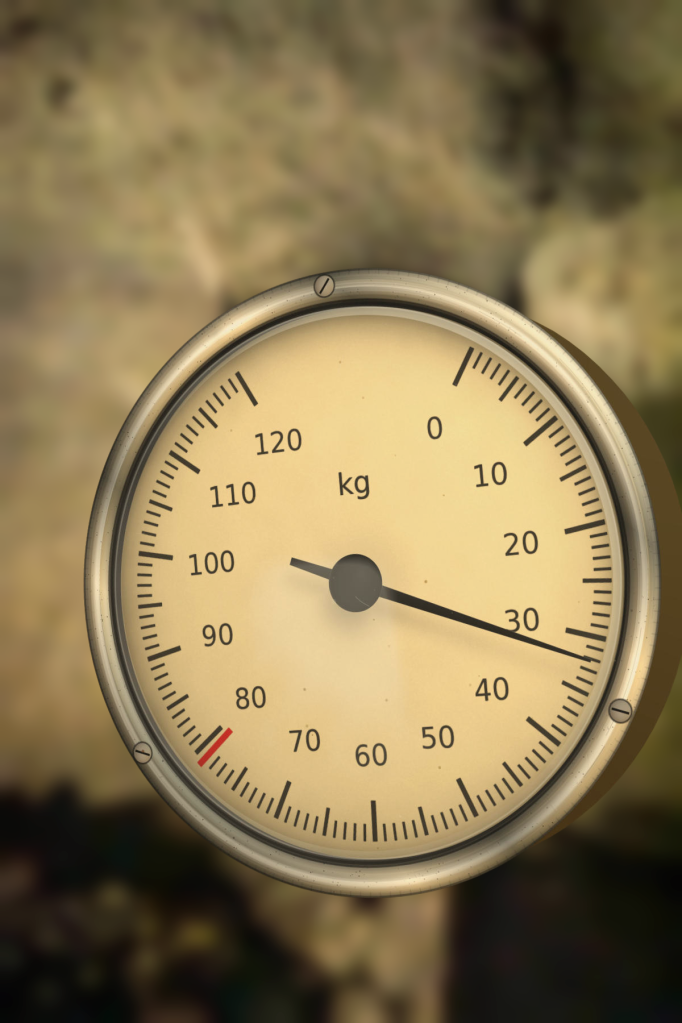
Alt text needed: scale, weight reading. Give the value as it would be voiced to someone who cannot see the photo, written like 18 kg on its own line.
32 kg
